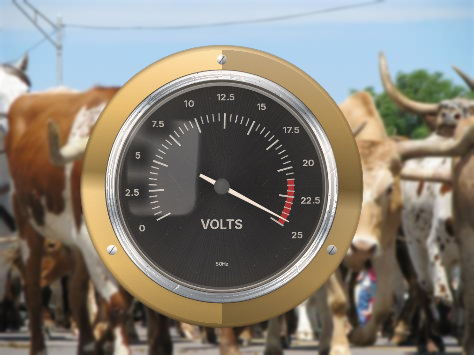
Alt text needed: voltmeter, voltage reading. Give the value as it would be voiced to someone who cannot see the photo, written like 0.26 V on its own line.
24.5 V
